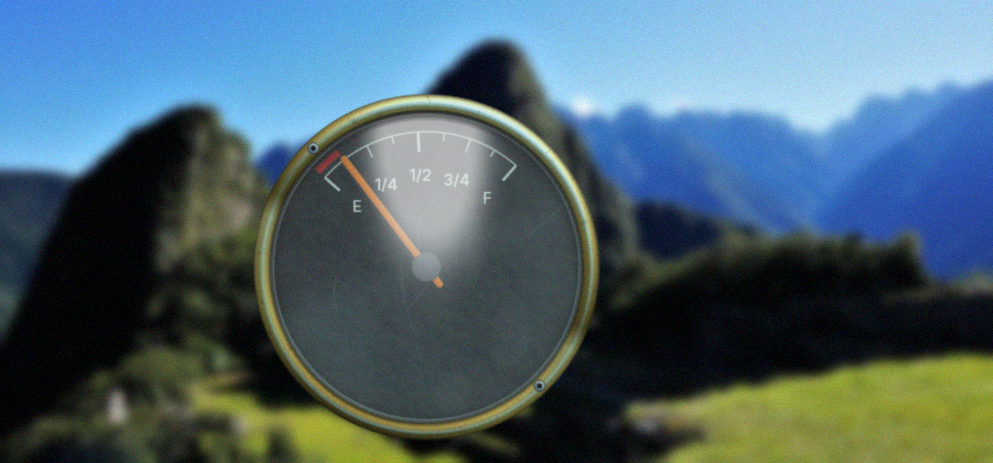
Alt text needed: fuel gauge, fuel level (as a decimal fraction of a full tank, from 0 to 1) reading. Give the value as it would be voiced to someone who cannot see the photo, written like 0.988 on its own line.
0.125
